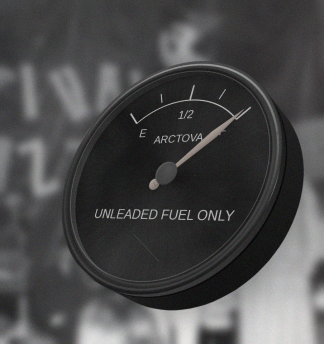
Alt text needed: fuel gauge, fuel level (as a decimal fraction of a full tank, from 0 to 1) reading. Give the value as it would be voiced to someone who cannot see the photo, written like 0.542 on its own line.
1
